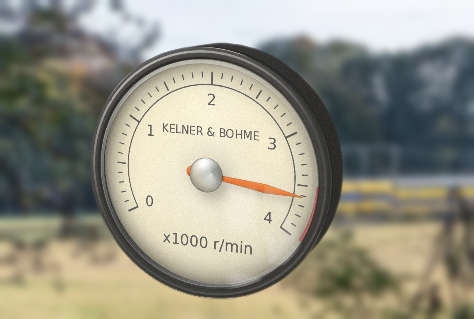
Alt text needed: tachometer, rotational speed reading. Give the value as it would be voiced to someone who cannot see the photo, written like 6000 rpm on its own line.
3600 rpm
